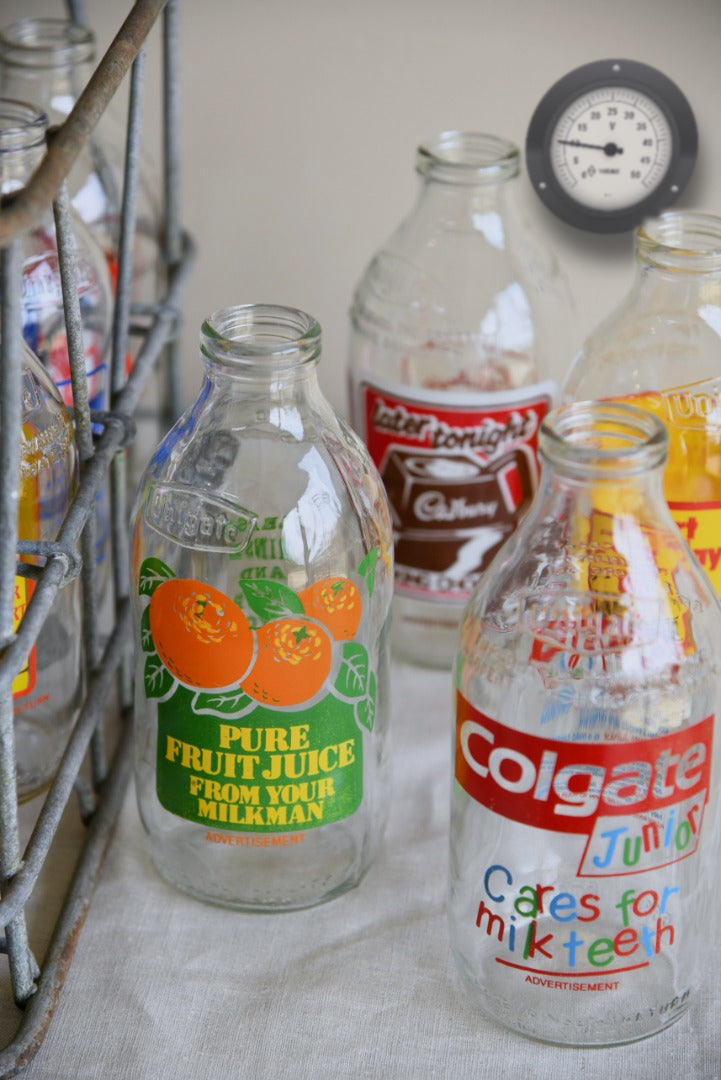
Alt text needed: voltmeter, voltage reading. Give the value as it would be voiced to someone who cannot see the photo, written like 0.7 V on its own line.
10 V
